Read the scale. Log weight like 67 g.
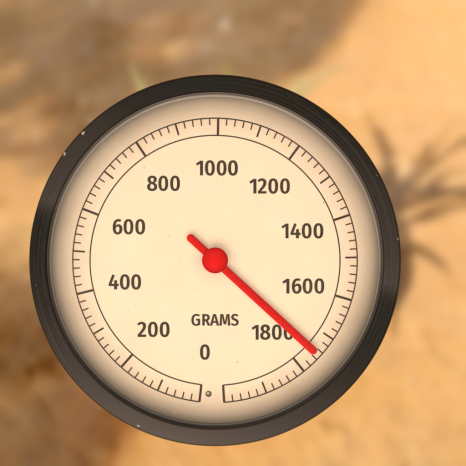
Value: 1750 g
